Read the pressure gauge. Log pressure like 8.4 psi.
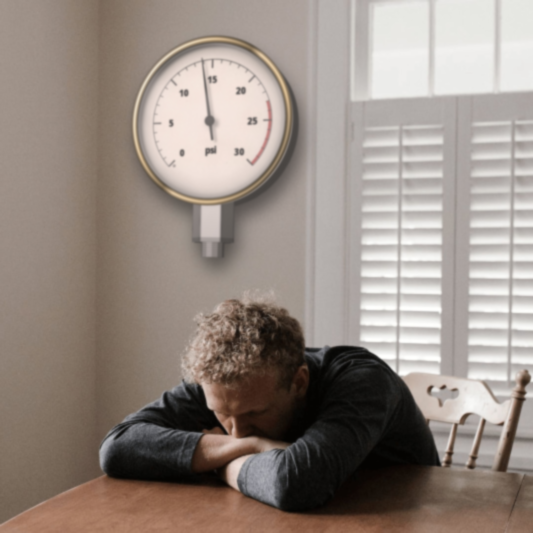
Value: 14 psi
